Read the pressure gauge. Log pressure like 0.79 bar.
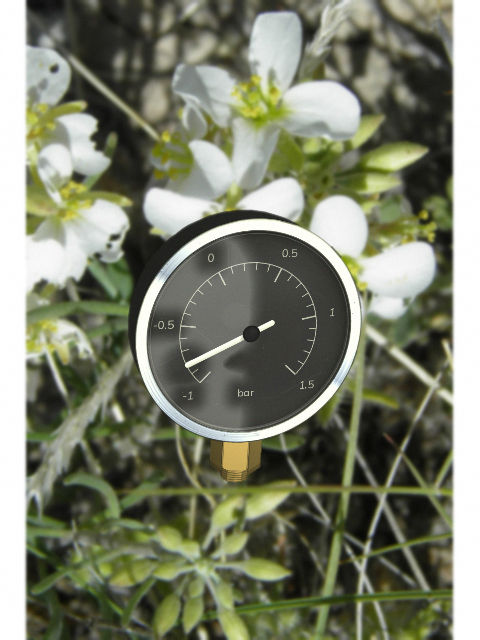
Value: -0.8 bar
